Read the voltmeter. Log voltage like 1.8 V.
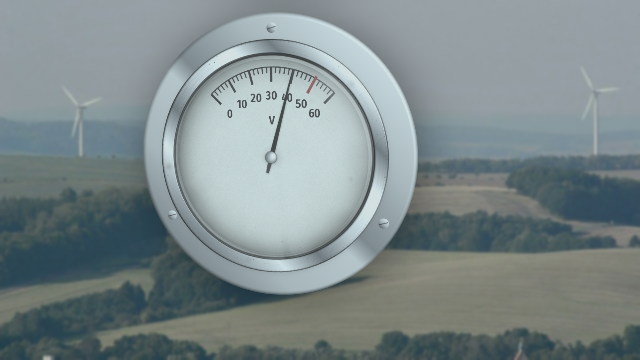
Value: 40 V
